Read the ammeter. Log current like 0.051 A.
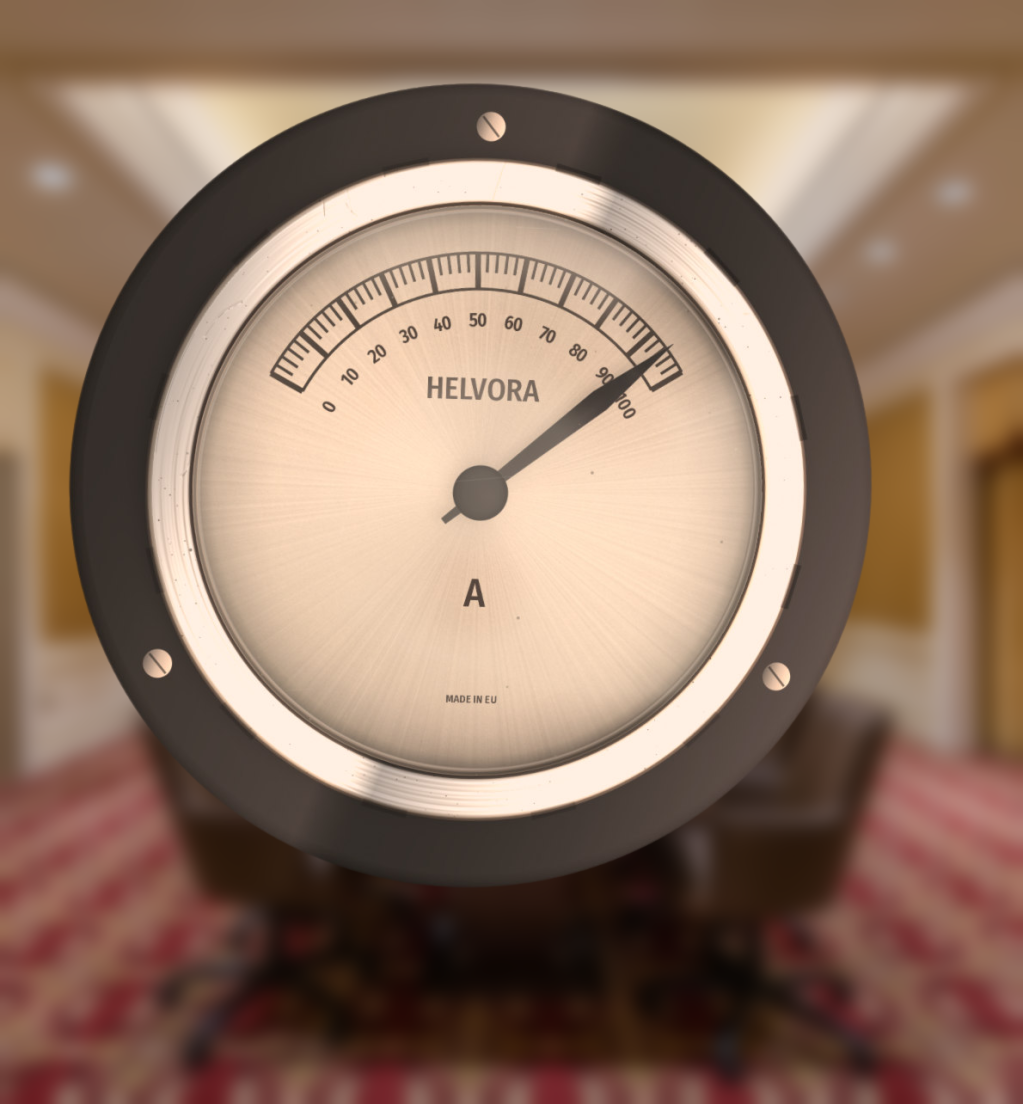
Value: 94 A
